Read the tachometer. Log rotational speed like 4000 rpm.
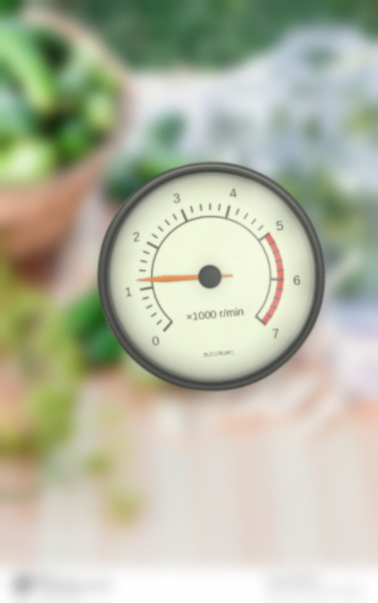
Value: 1200 rpm
